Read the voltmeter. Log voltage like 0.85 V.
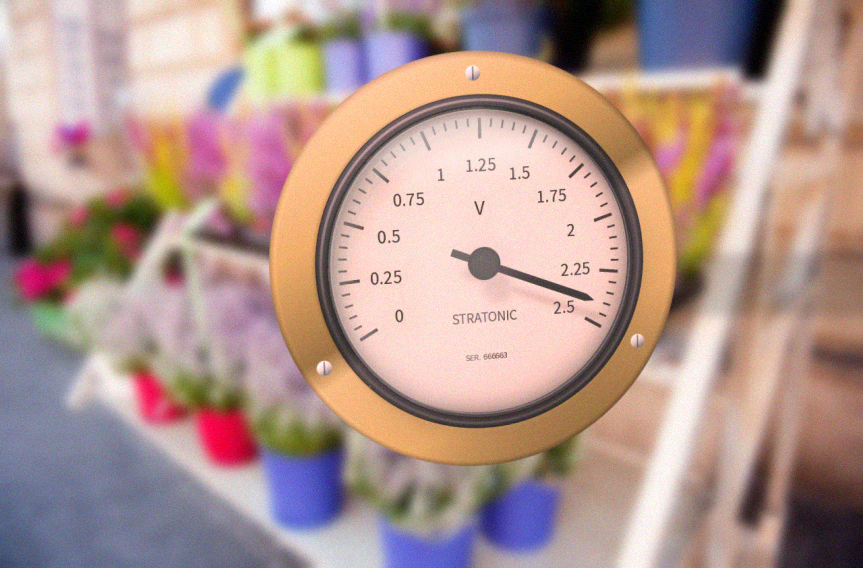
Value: 2.4 V
